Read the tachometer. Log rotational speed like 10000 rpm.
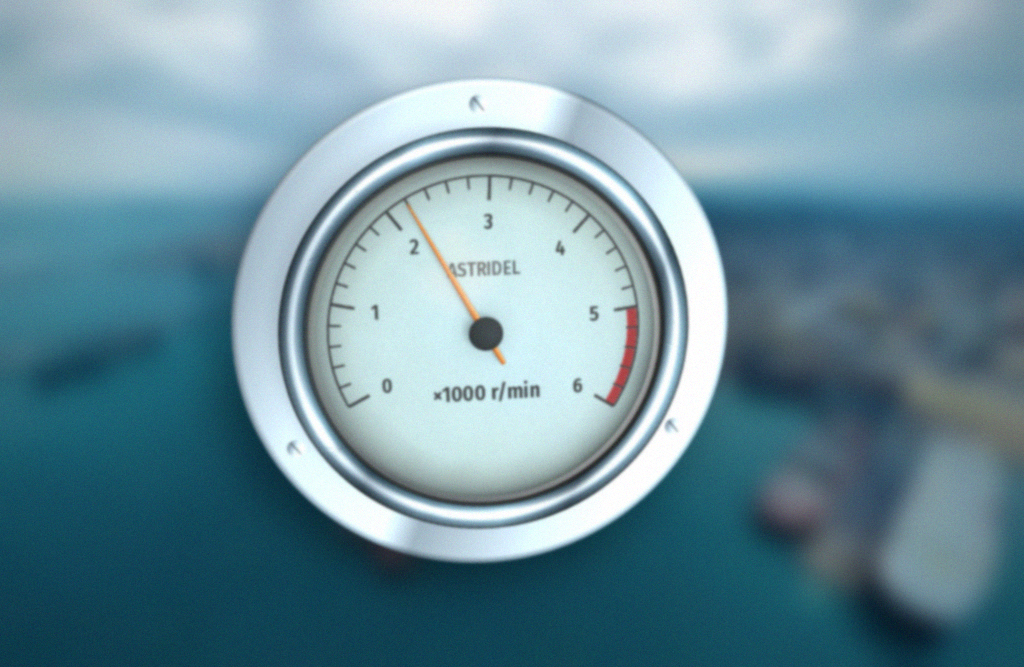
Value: 2200 rpm
